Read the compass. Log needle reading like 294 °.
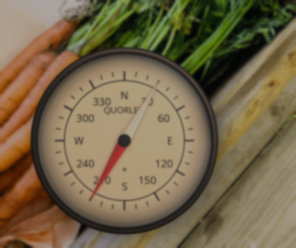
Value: 210 °
